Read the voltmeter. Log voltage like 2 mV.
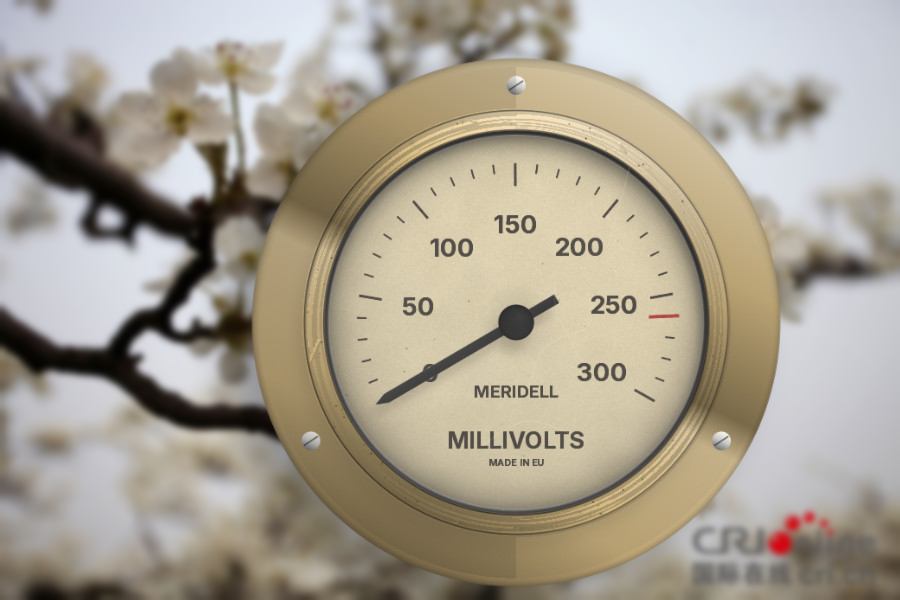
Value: 0 mV
